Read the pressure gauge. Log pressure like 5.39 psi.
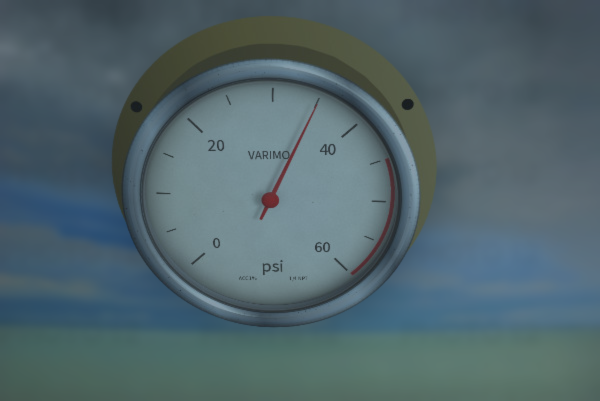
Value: 35 psi
